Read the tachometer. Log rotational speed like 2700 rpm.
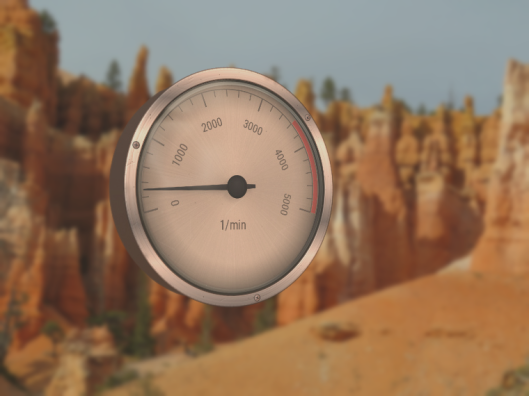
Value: 300 rpm
